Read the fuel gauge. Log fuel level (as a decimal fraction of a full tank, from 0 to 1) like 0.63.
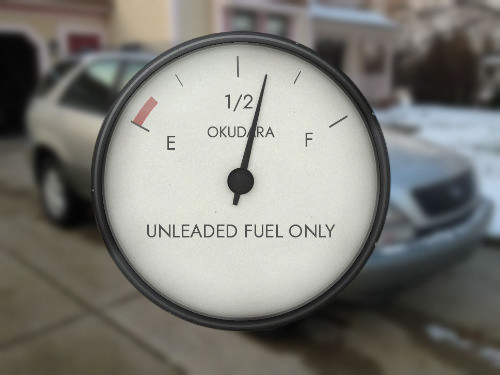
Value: 0.625
